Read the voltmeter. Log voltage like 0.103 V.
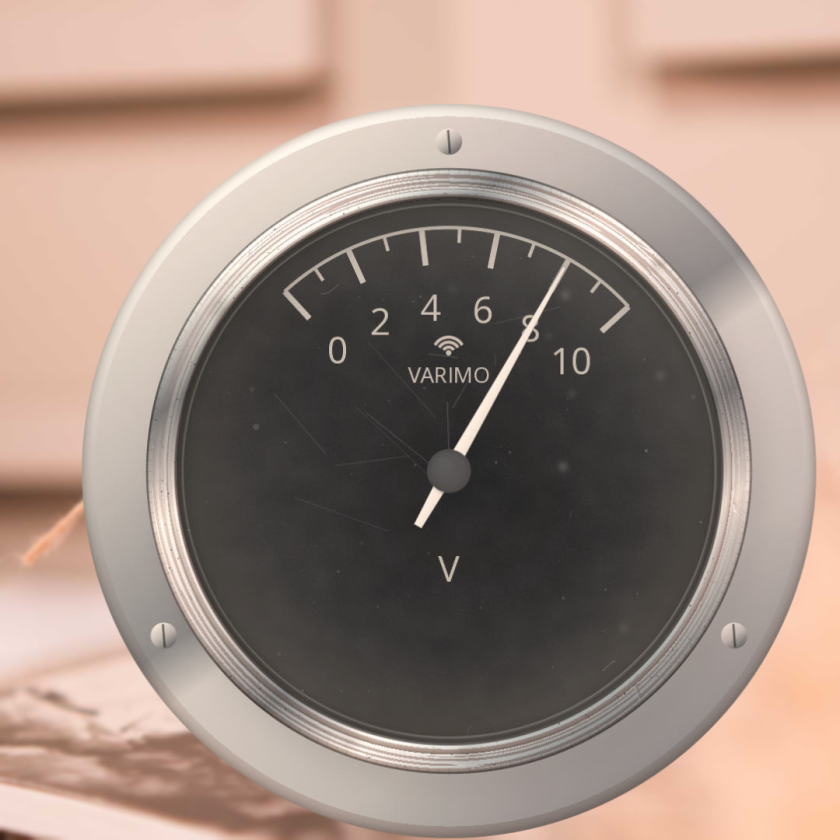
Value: 8 V
